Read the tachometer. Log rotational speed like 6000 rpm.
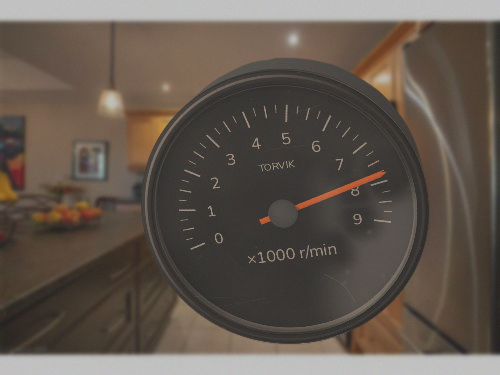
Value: 7750 rpm
